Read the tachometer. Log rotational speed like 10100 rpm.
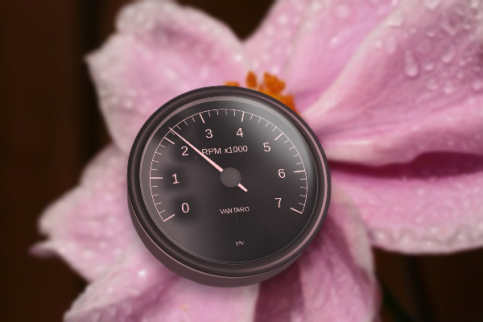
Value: 2200 rpm
